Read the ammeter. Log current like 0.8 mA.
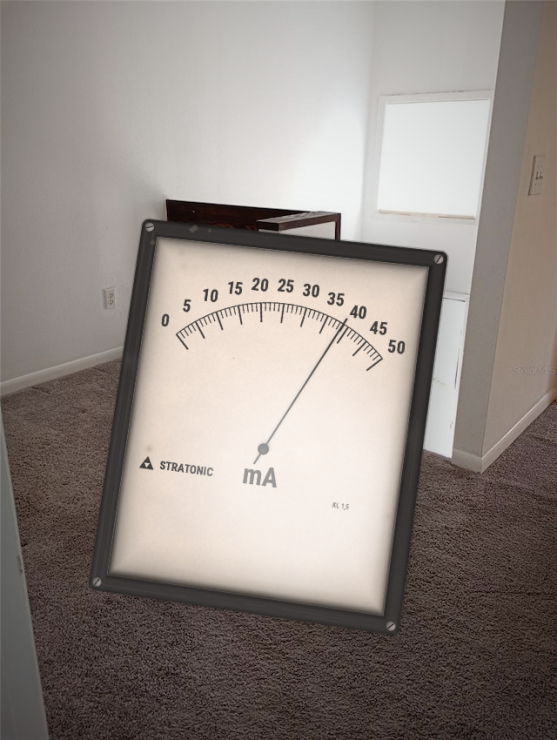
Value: 39 mA
